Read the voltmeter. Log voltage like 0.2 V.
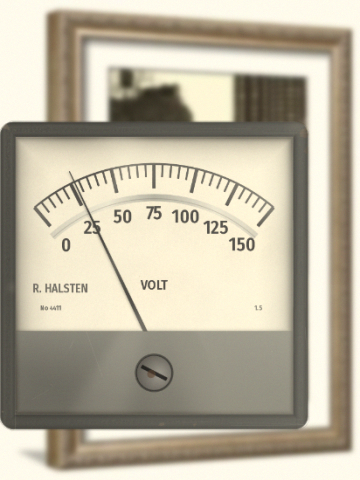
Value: 27.5 V
